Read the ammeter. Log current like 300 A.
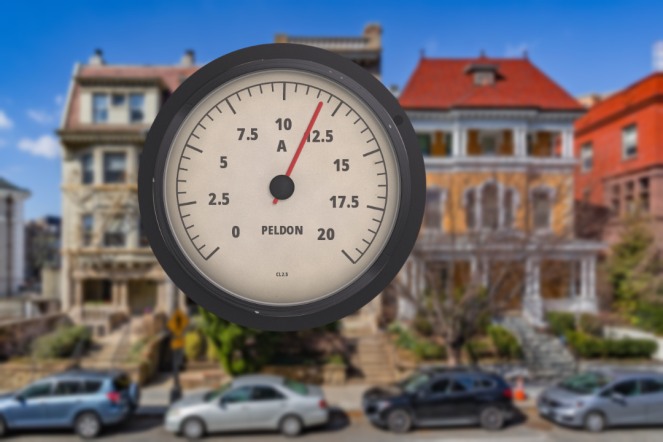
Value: 11.75 A
